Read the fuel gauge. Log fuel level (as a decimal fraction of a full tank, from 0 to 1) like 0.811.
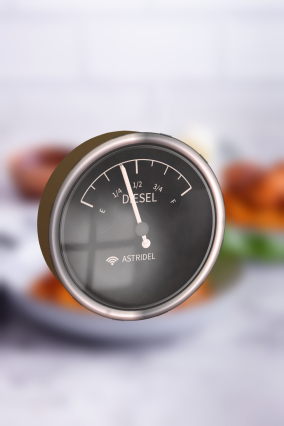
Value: 0.375
